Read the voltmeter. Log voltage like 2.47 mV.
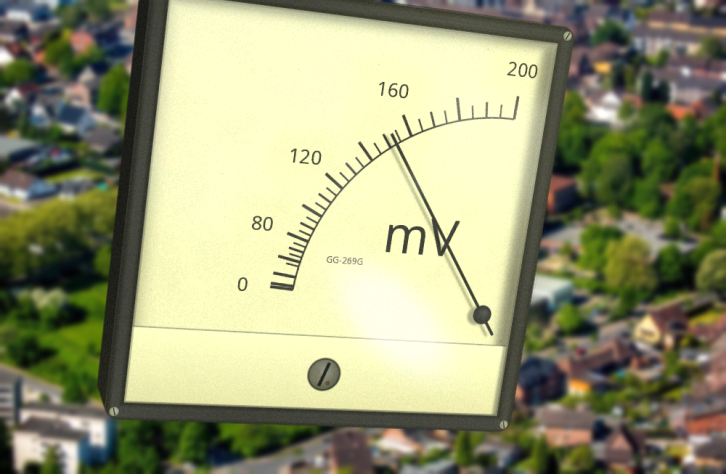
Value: 152.5 mV
